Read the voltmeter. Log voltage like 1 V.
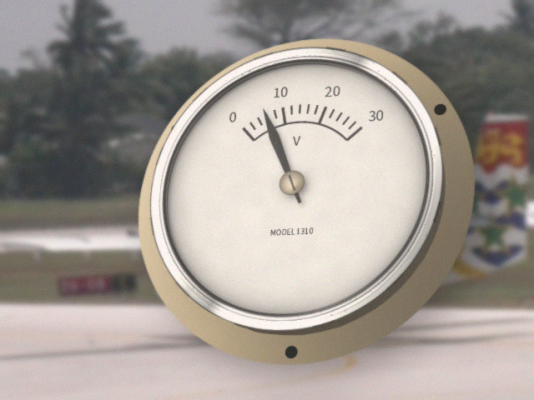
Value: 6 V
